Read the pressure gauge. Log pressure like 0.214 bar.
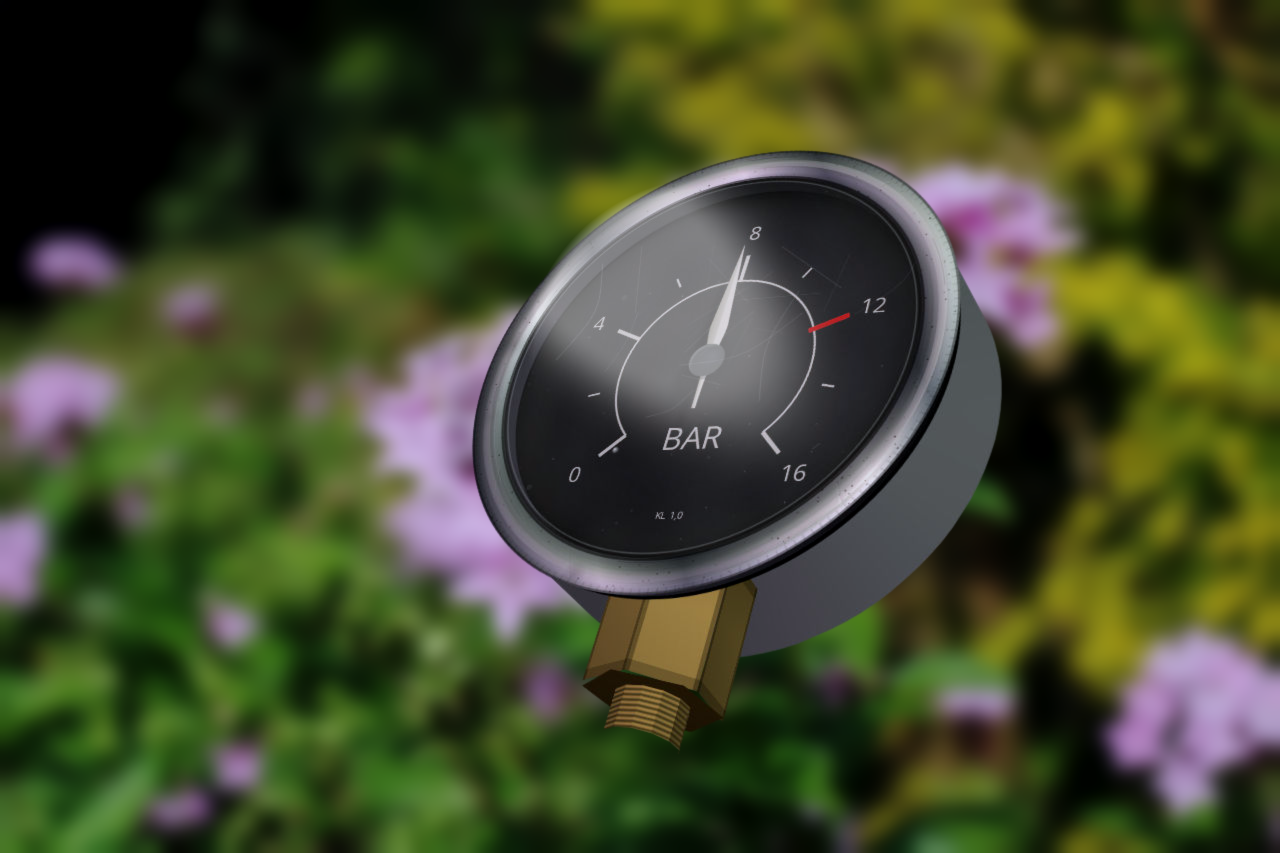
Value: 8 bar
